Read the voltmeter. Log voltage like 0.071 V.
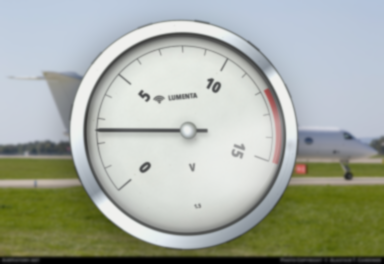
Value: 2.5 V
